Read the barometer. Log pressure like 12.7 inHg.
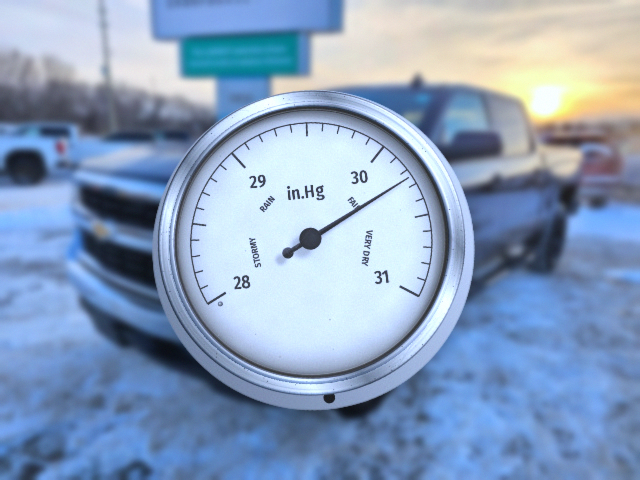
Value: 30.25 inHg
